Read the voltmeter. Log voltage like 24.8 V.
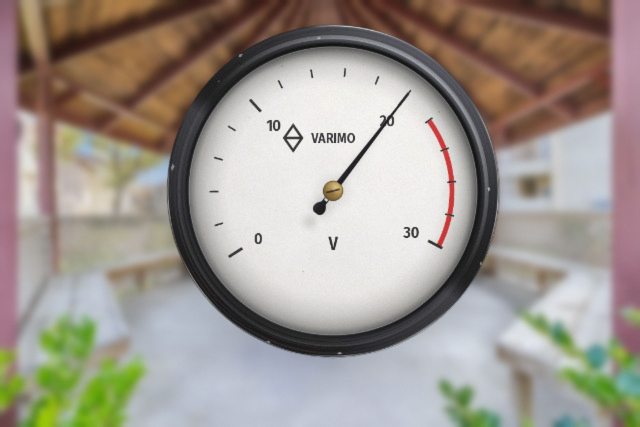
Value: 20 V
